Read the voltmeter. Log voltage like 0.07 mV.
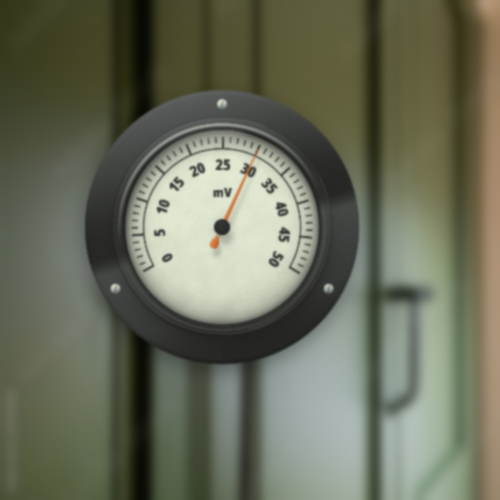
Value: 30 mV
